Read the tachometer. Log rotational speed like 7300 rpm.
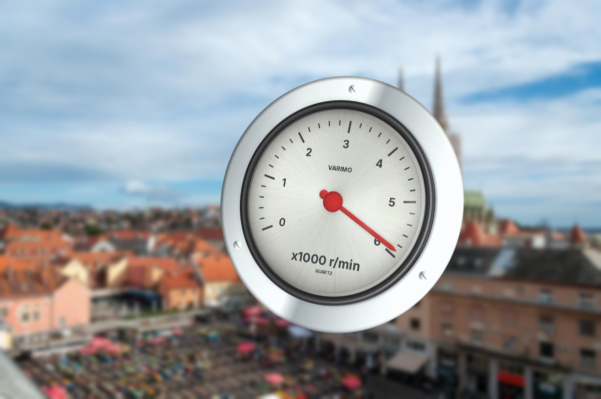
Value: 5900 rpm
